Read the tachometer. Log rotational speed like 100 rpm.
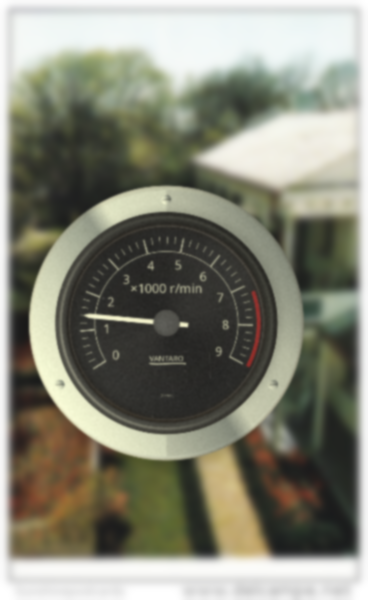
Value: 1400 rpm
